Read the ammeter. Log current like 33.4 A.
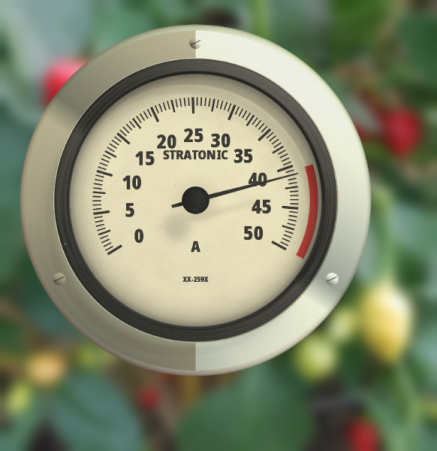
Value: 41 A
